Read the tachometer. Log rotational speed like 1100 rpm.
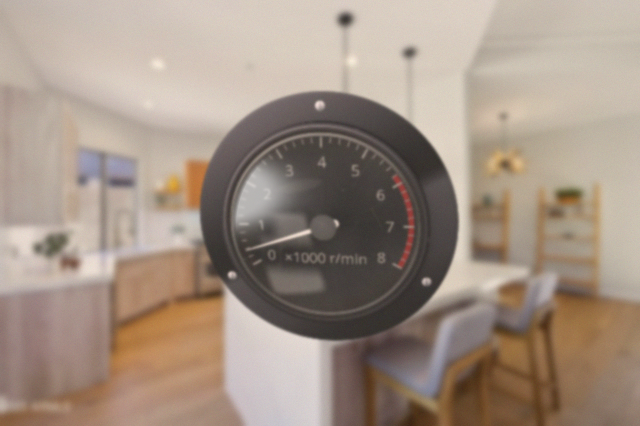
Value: 400 rpm
